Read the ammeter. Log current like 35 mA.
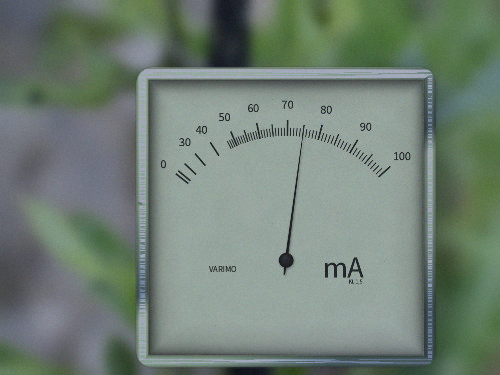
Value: 75 mA
